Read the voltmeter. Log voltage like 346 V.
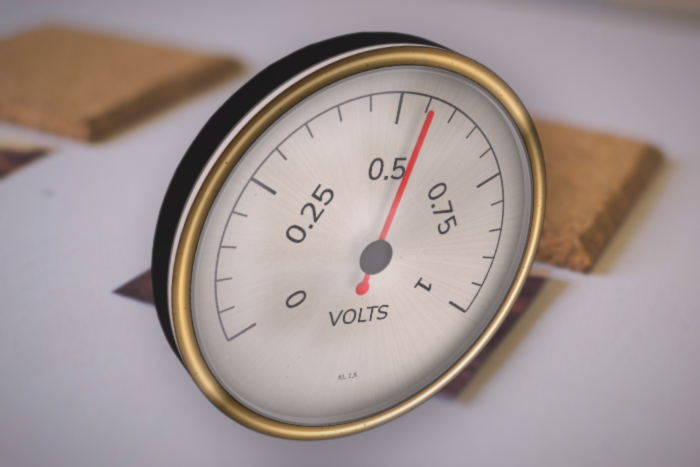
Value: 0.55 V
